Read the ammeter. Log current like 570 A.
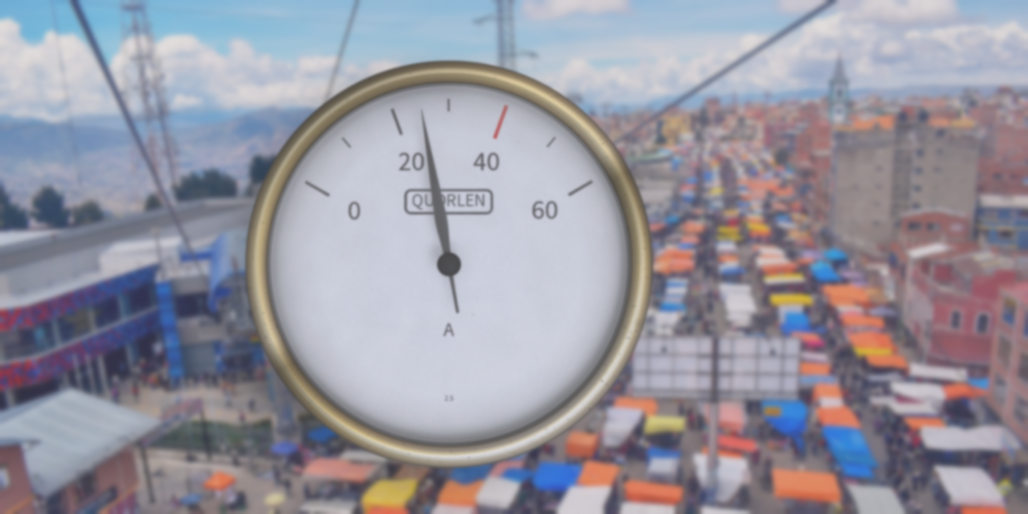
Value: 25 A
